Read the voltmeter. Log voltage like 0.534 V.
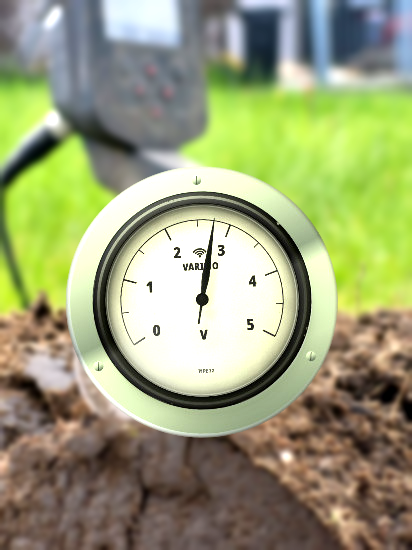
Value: 2.75 V
